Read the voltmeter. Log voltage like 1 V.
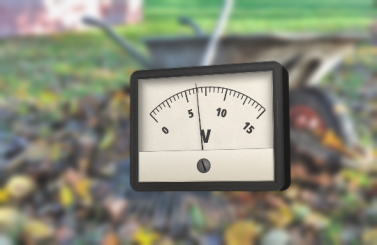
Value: 6.5 V
